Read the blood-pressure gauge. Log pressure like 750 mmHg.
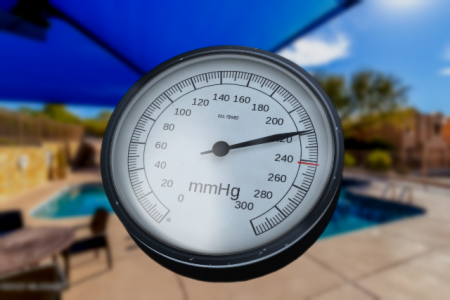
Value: 220 mmHg
